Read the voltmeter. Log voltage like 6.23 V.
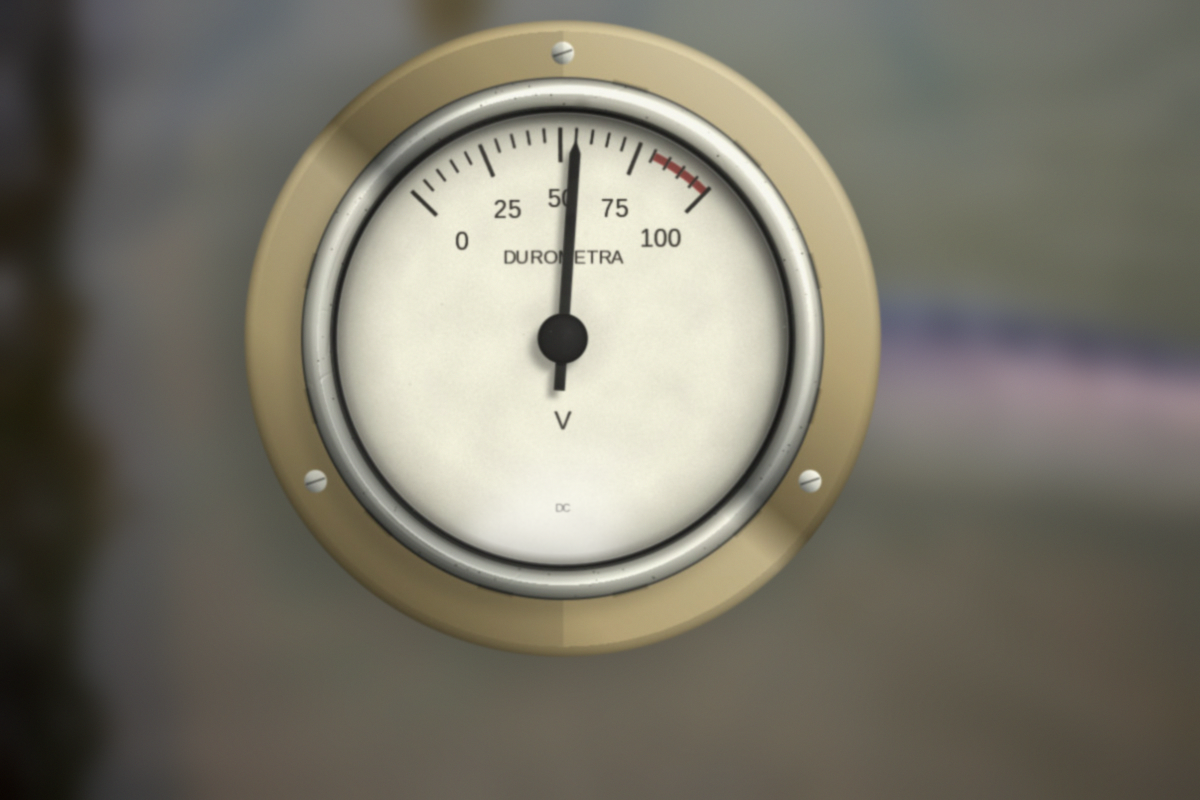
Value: 55 V
